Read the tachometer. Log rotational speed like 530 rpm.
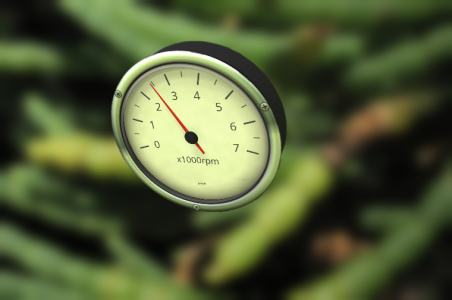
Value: 2500 rpm
